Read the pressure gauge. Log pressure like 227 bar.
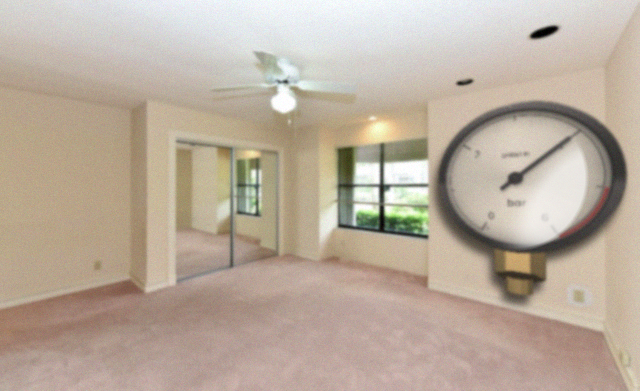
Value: 4 bar
